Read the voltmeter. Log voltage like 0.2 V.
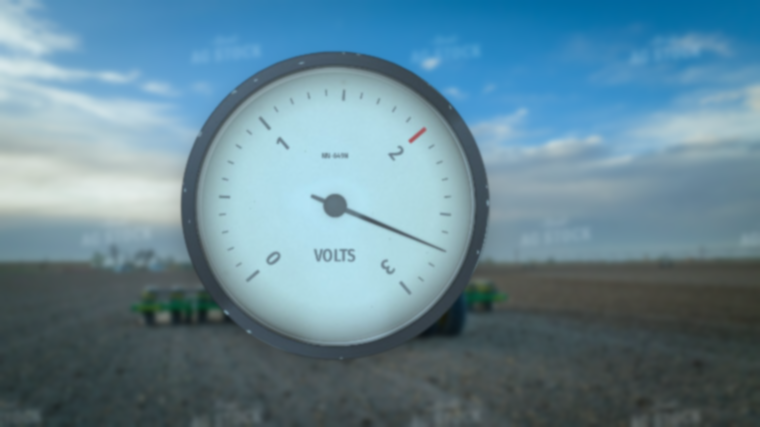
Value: 2.7 V
